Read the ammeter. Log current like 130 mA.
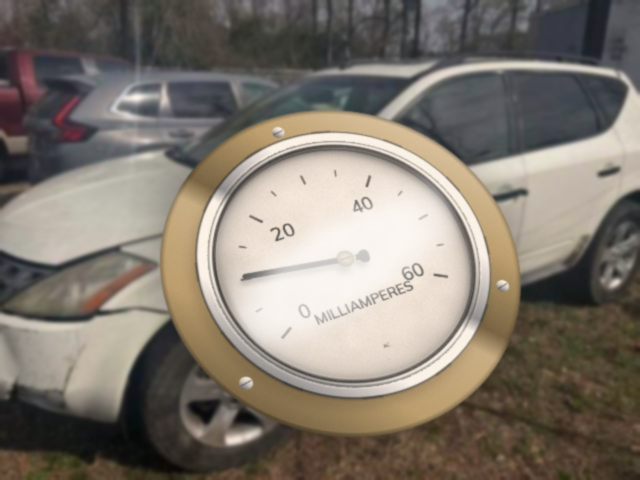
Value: 10 mA
